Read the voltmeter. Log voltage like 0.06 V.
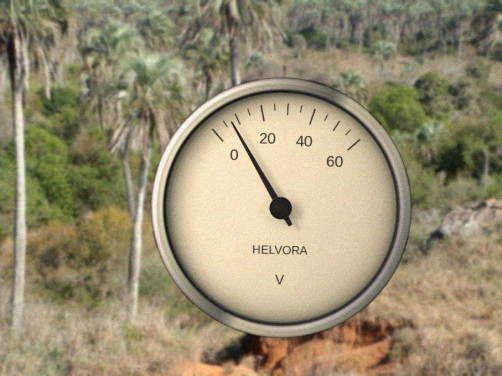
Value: 7.5 V
